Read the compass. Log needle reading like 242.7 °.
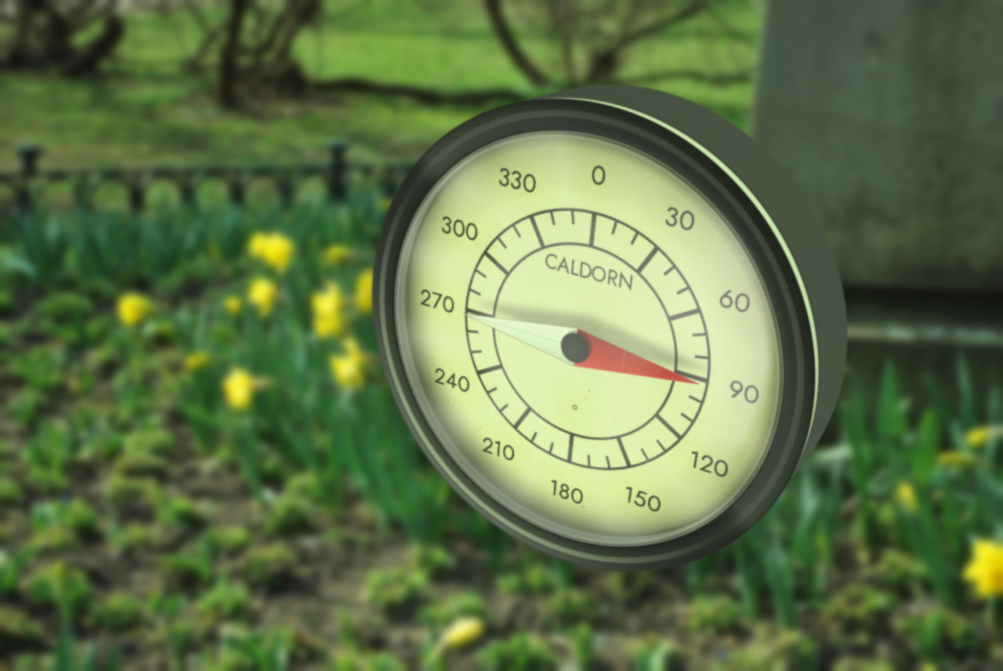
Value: 90 °
